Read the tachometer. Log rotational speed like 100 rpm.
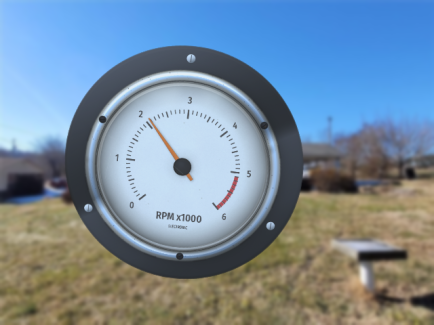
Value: 2100 rpm
